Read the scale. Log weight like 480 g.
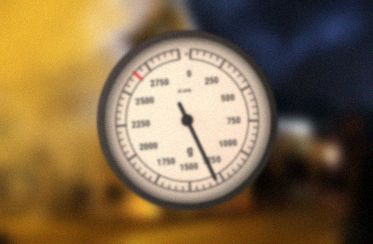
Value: 1300 g
